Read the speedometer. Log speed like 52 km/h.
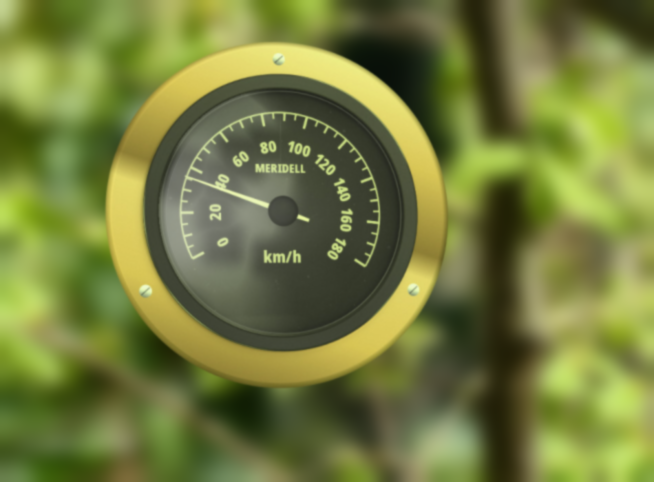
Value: 35 km/h
